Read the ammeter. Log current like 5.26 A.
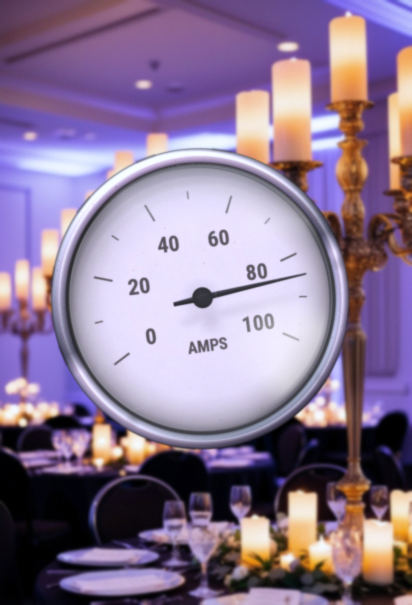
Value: 85 A
